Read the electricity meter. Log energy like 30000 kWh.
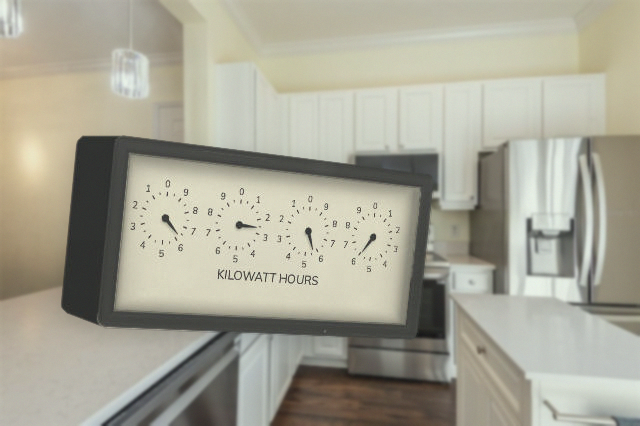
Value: 6256 kWh
